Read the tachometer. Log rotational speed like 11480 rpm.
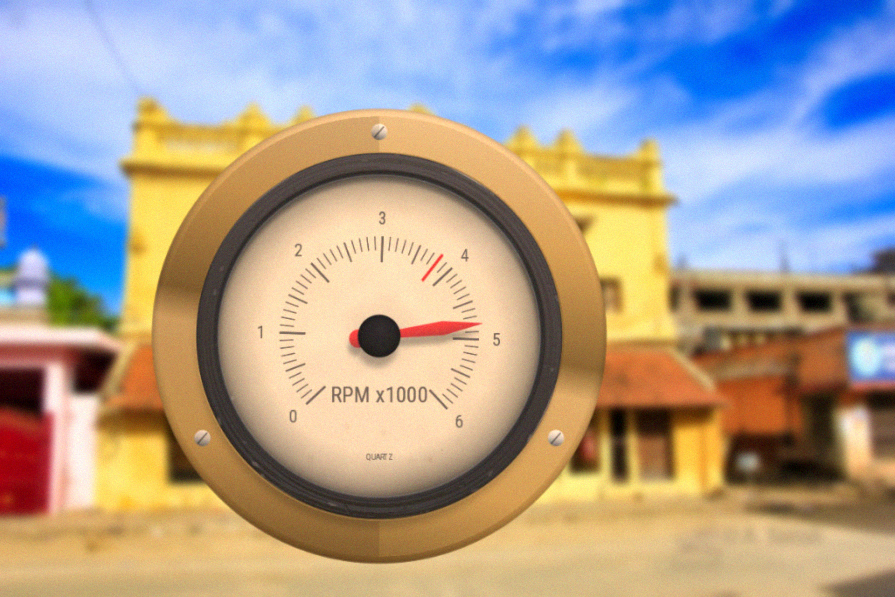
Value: 4800 rpm
